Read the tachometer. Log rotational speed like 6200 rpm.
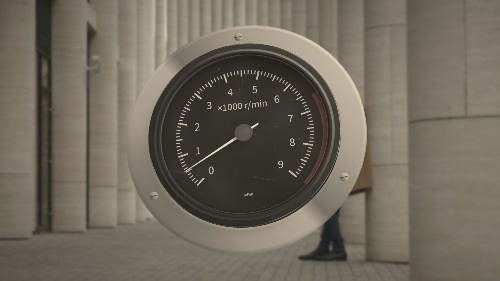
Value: 500 rpm
